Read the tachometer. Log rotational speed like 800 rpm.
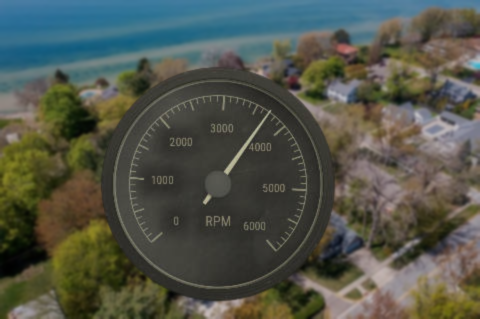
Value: 3700 rpm
